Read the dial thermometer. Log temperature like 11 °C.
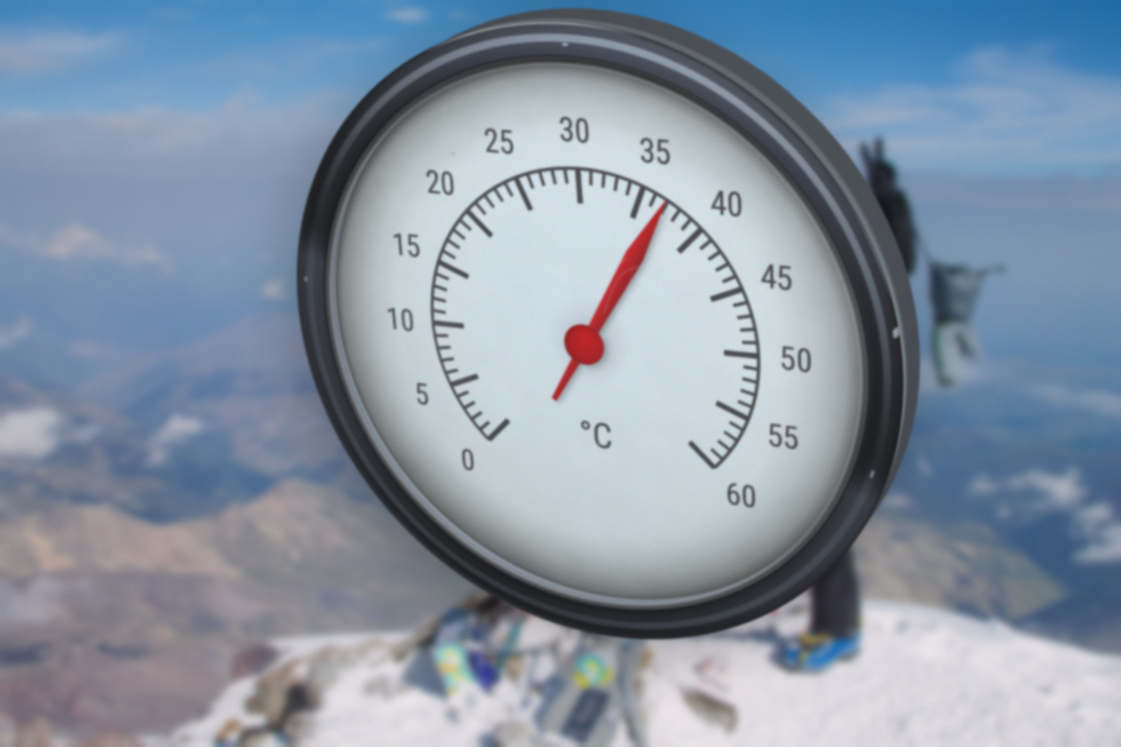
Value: 37 °C
